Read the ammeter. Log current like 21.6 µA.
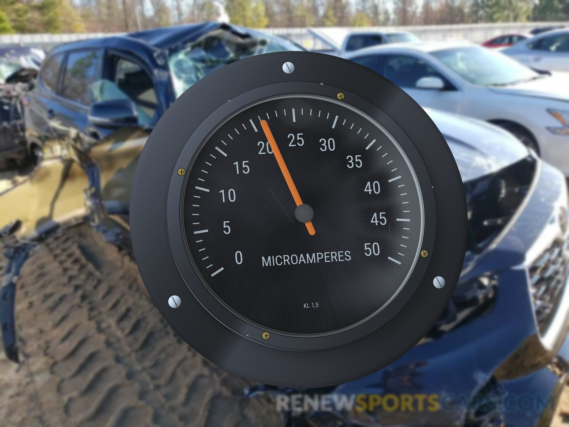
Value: 21 µA
